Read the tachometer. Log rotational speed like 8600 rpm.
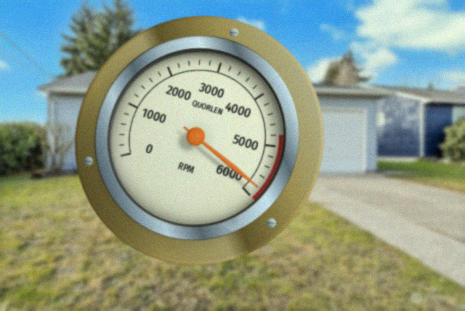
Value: 5800 rpm
